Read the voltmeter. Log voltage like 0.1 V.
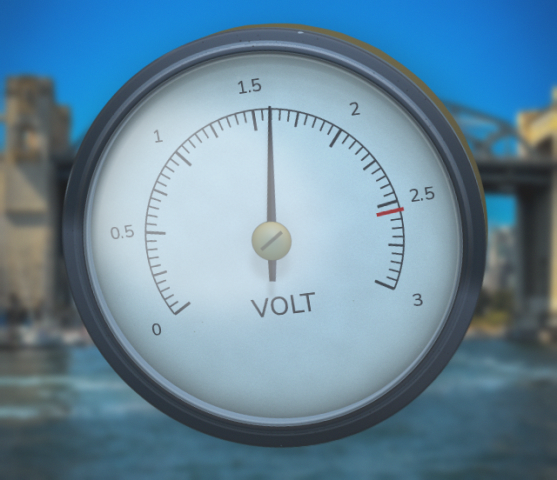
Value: 1.6 V
